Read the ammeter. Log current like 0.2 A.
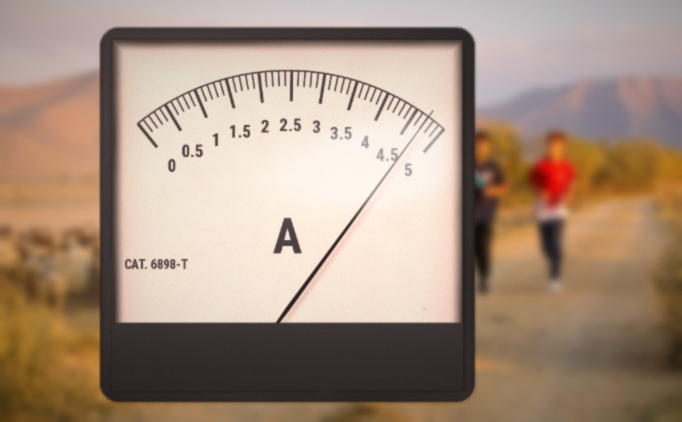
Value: 4.7 A
